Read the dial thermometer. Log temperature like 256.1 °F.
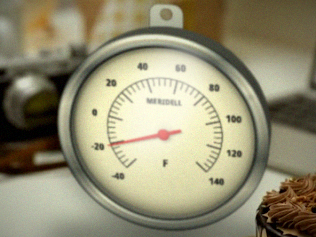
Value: -20 °F
